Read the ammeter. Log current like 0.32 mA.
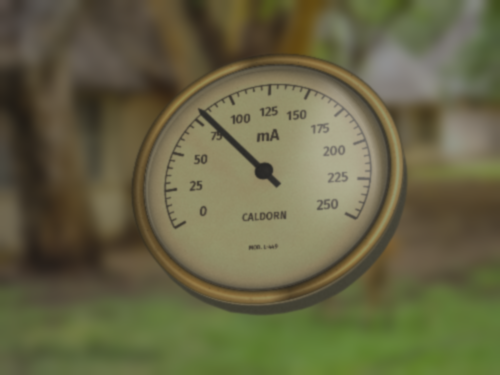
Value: 80 mA
